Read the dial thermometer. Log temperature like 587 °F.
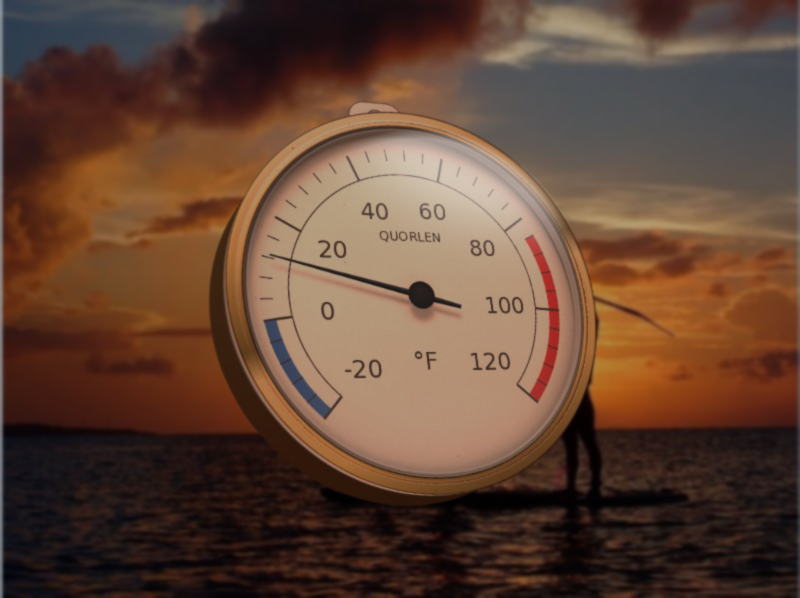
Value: 12 °F
